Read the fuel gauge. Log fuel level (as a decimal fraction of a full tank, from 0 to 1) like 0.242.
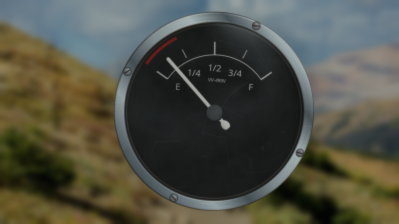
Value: 0.125
